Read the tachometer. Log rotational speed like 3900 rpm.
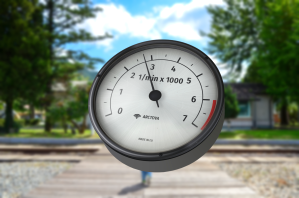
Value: 2750 rpm
